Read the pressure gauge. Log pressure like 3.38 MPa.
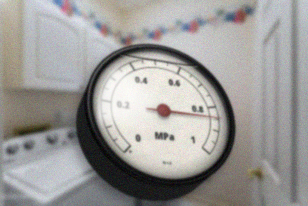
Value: 0.85 MPa
